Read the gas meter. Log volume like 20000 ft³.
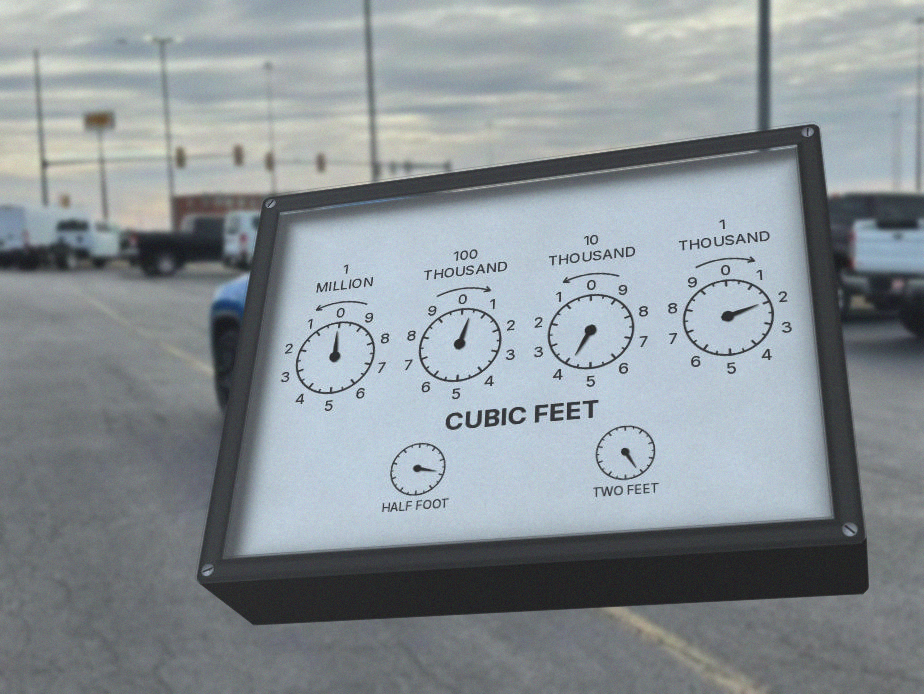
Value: 4200 ft³
